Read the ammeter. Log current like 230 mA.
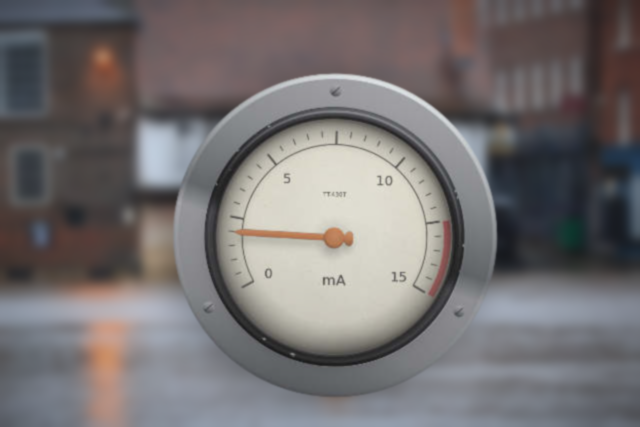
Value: 2 mA
